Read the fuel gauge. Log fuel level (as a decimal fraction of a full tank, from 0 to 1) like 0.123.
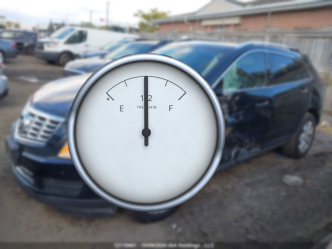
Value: 0.5
